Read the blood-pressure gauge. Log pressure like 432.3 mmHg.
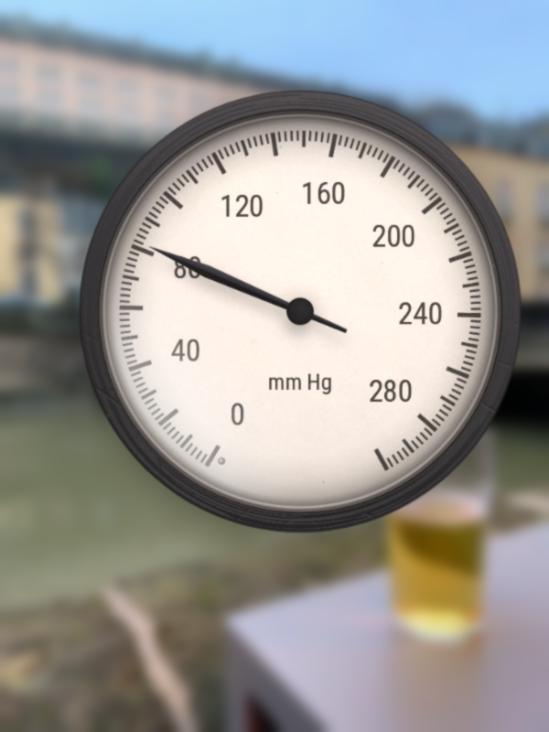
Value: 82 mmHg
